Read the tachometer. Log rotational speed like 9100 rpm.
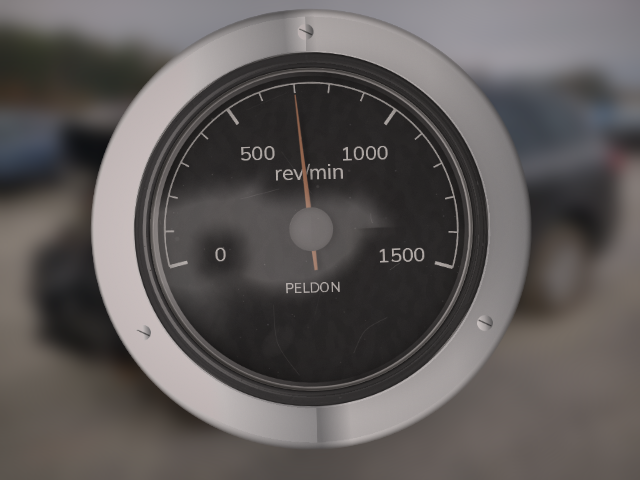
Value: 700 rpm
